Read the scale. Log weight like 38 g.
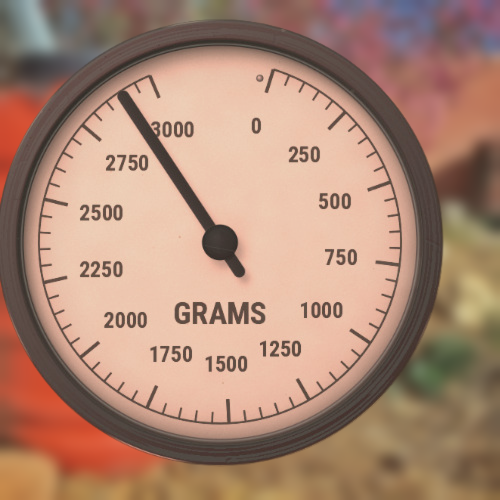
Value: 2900 g
